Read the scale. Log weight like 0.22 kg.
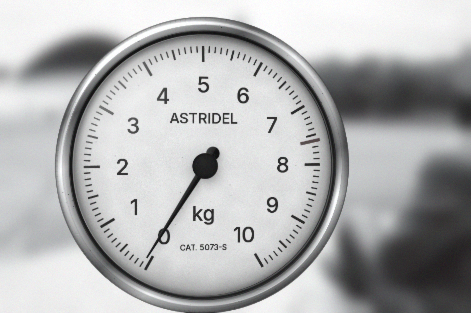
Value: 0.1 kg
